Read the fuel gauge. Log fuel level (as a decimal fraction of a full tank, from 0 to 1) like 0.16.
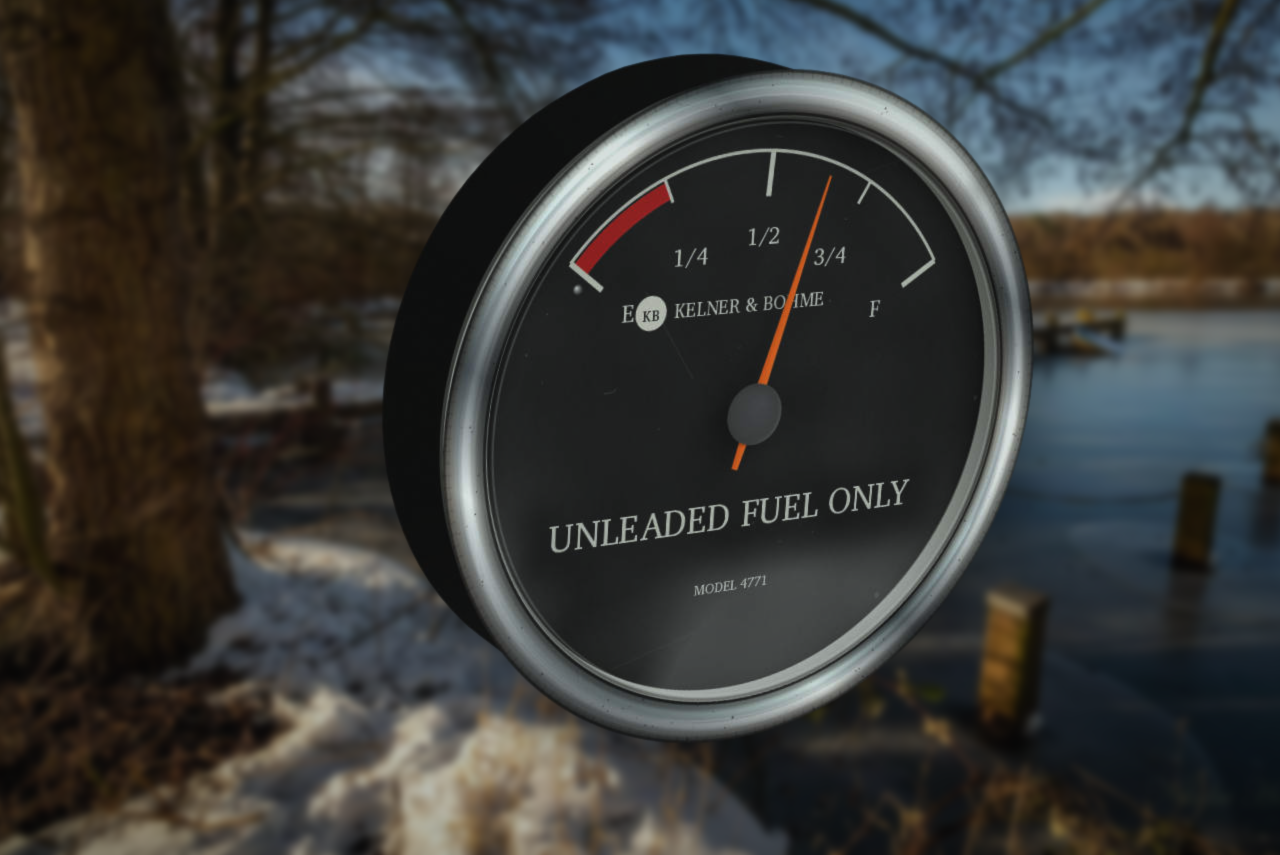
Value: 0.625
